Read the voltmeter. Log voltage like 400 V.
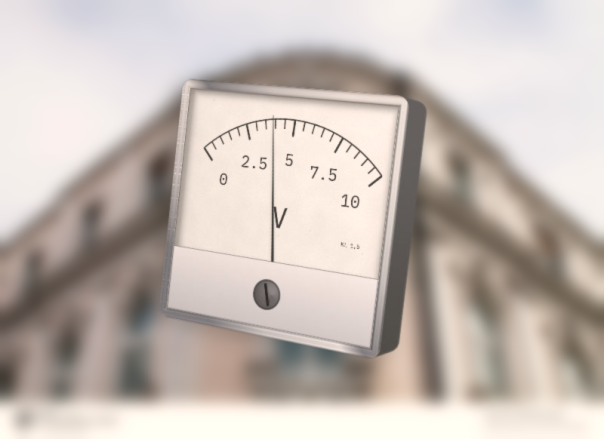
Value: 4 V
